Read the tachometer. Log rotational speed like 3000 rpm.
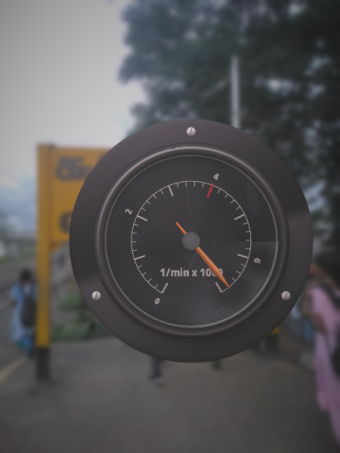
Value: 6800 rpm
